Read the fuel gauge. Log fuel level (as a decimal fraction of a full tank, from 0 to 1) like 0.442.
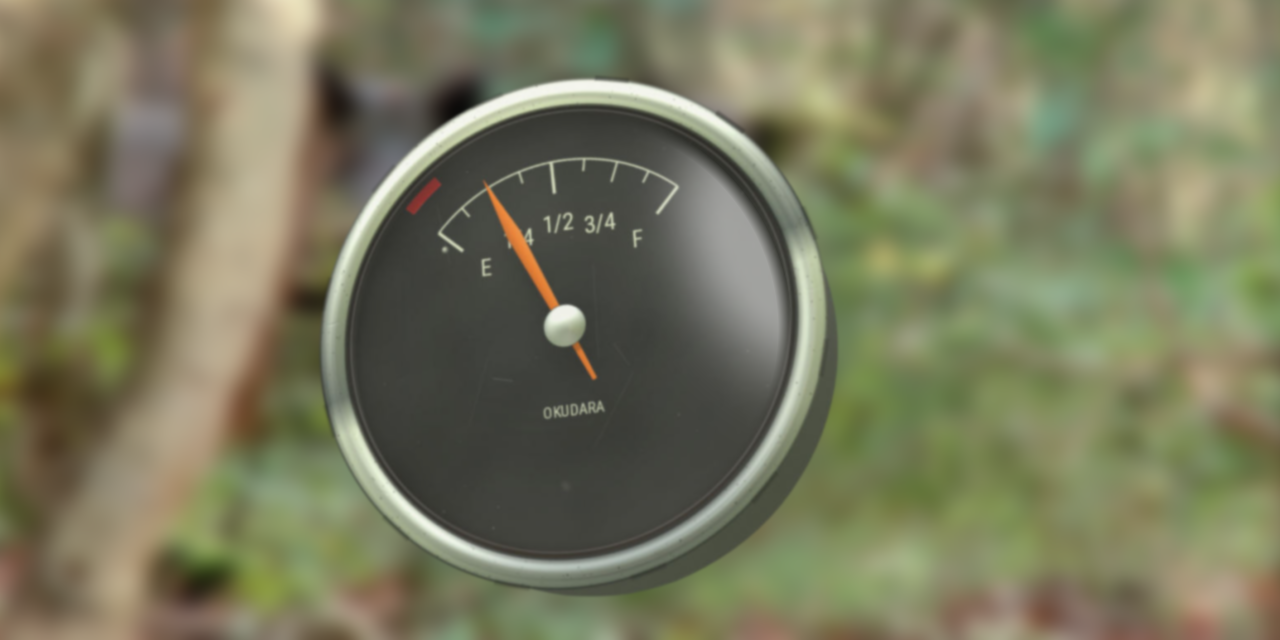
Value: 0.25
